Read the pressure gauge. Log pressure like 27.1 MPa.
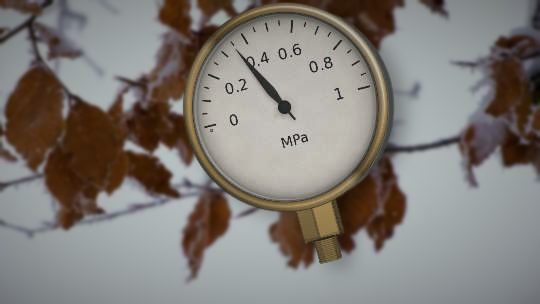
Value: 0.35 MPa
